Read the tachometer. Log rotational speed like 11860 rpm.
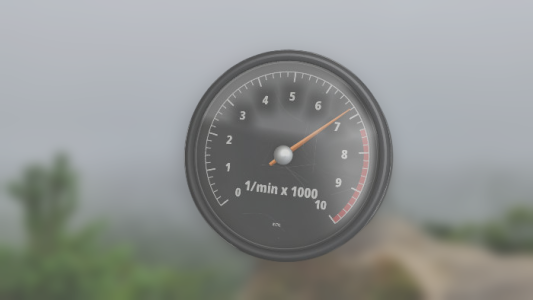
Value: 6800 rpm
